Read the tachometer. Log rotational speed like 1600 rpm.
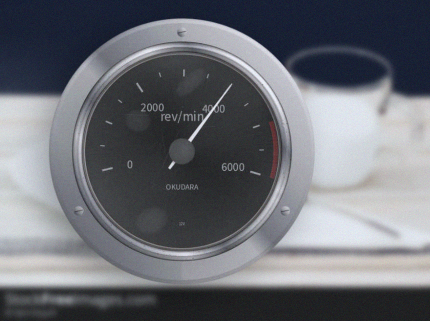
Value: 4000 rpm
